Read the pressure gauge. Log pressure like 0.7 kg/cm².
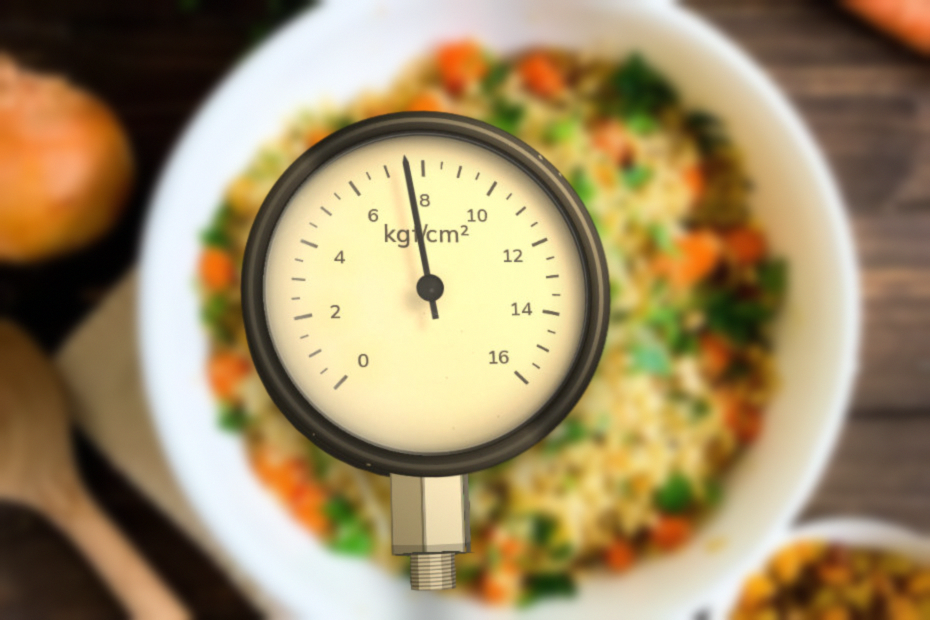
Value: 7.5 kg/cm²
